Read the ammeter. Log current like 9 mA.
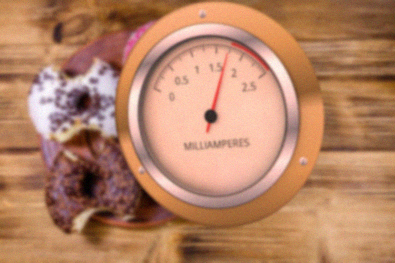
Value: 1.75 mA
